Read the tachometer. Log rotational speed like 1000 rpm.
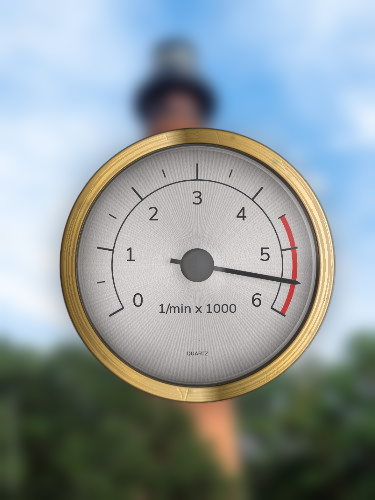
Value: 5500 rpm
